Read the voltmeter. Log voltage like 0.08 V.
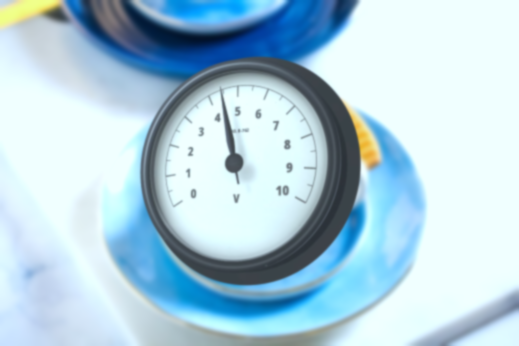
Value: 4.5 V
